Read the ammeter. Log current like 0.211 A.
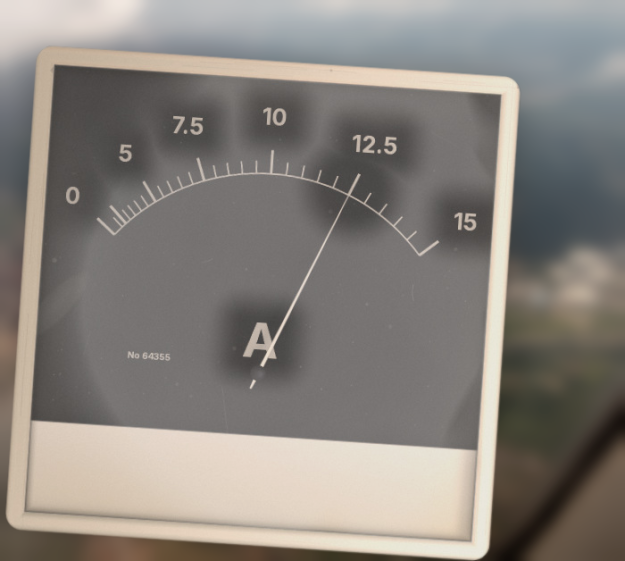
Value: 12.5 A
